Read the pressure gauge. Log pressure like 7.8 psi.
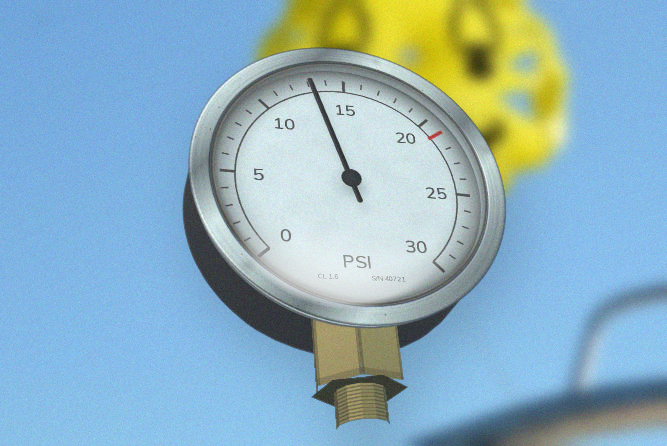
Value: 13 psi
